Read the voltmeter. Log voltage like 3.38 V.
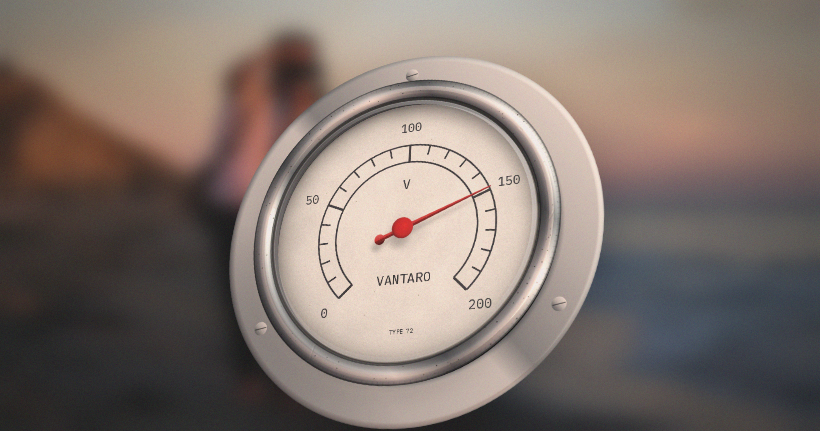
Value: 150 V
